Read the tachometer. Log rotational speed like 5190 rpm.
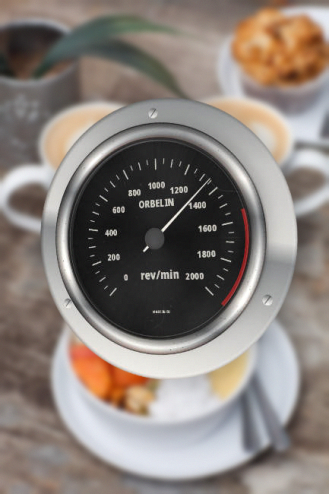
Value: 1350 rpm
